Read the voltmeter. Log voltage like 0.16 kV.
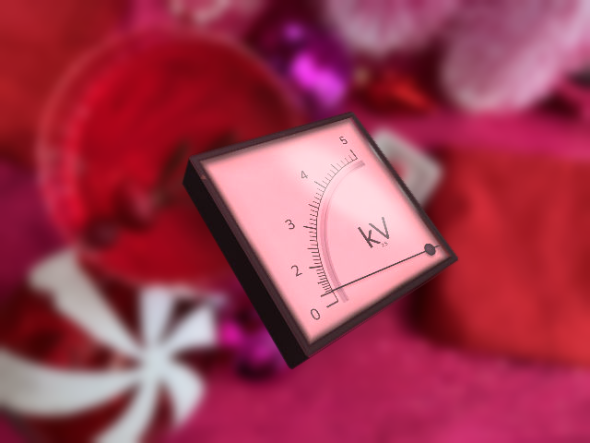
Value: 1 kV
